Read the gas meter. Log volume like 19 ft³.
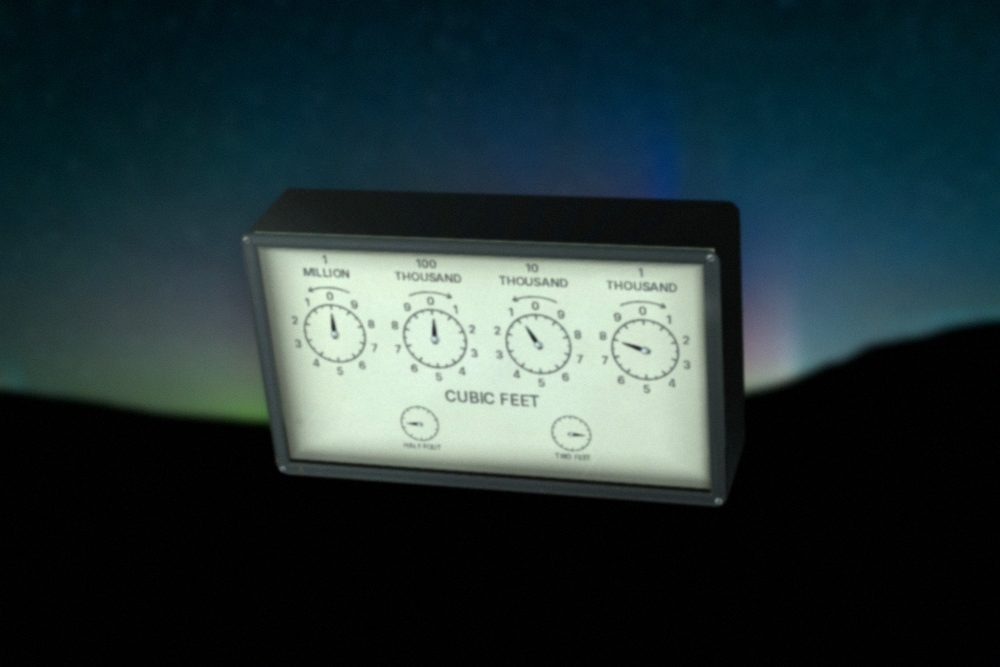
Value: 800 ft³
